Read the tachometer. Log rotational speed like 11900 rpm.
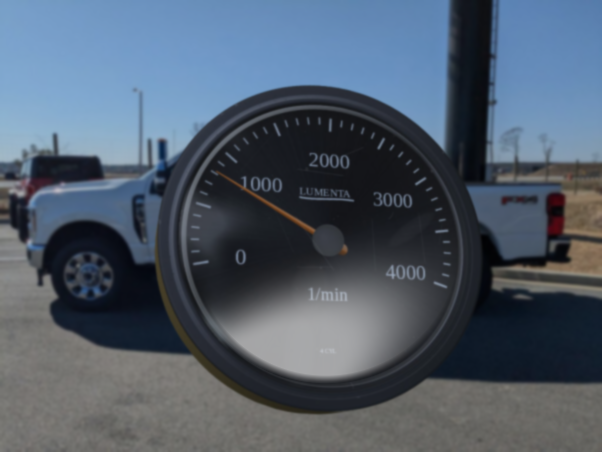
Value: 800 rpm
